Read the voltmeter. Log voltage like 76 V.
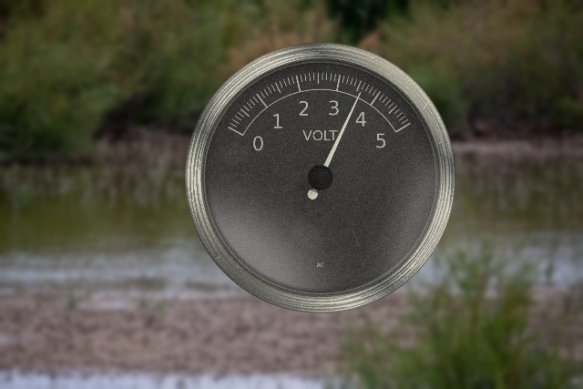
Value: 3.6 V
